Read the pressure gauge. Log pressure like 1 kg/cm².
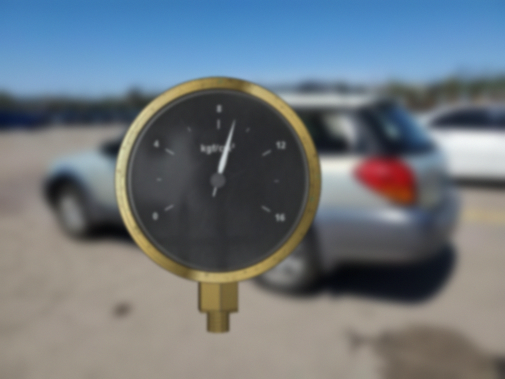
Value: 9 kg/cm²
